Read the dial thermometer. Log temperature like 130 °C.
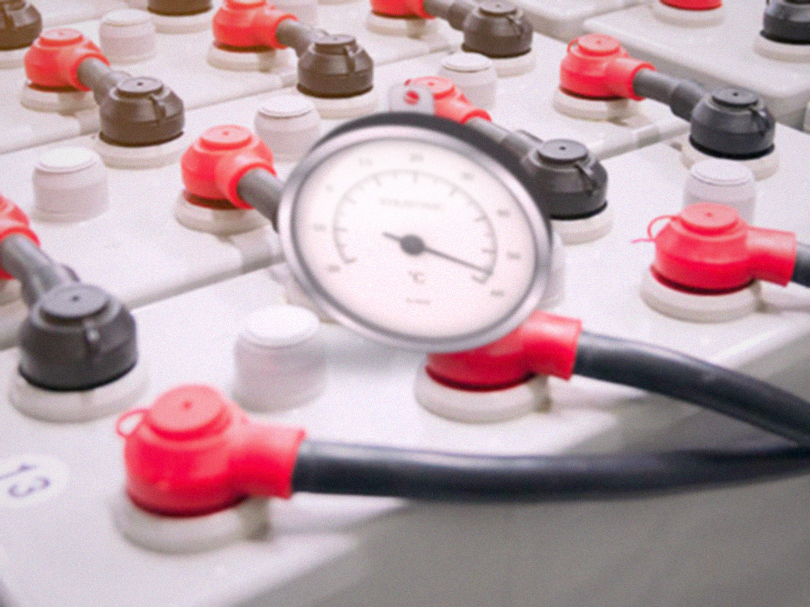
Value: 55 °C
